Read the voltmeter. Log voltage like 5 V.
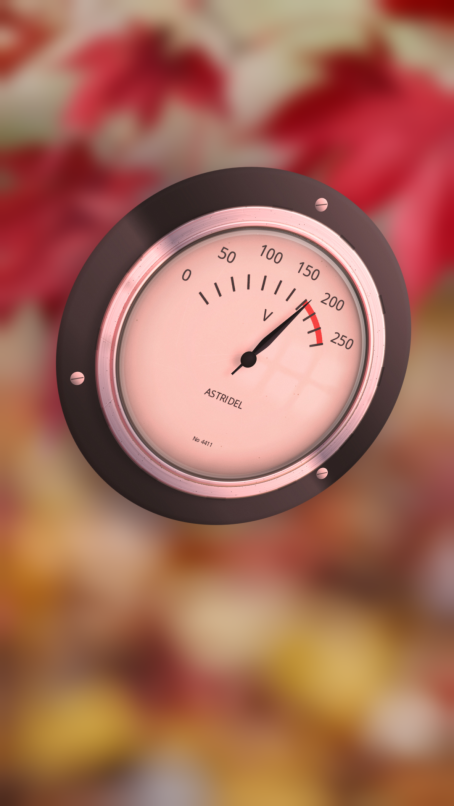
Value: 175 V
